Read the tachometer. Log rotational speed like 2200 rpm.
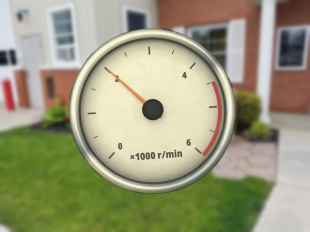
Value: 2000 rpm
